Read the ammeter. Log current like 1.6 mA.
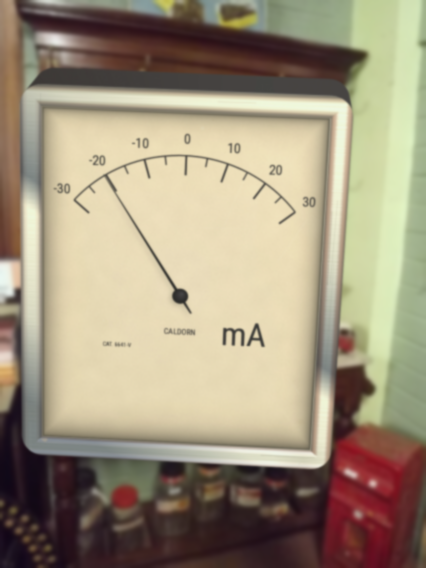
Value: -20 mA
